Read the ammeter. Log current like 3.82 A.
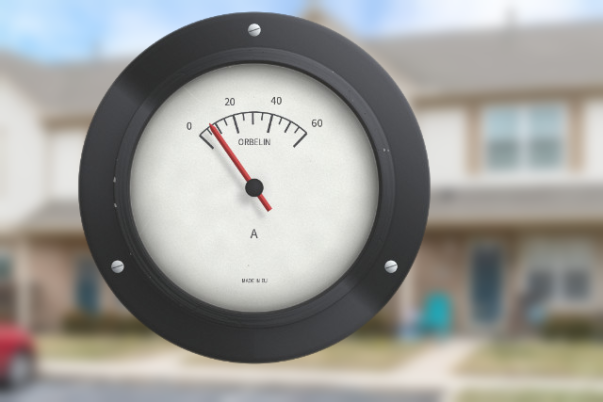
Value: 7.5 A
